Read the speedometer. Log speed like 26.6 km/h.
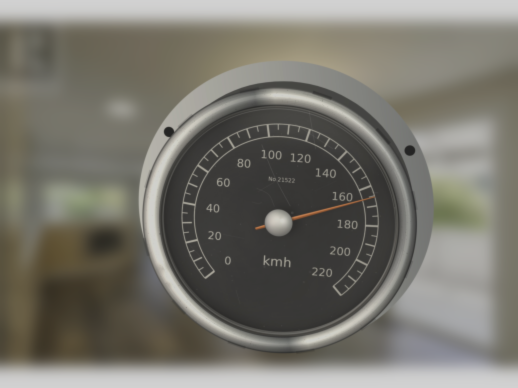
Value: 165 km/h
